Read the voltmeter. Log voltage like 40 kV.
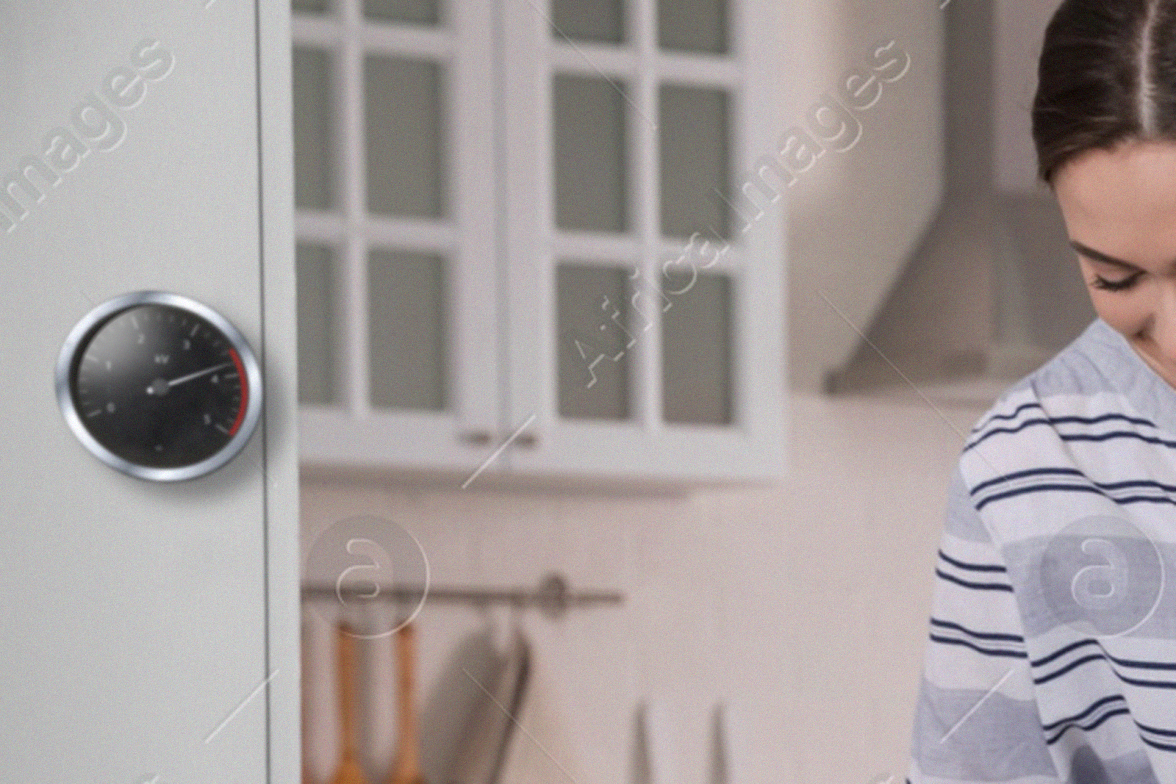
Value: 3.8 kV
